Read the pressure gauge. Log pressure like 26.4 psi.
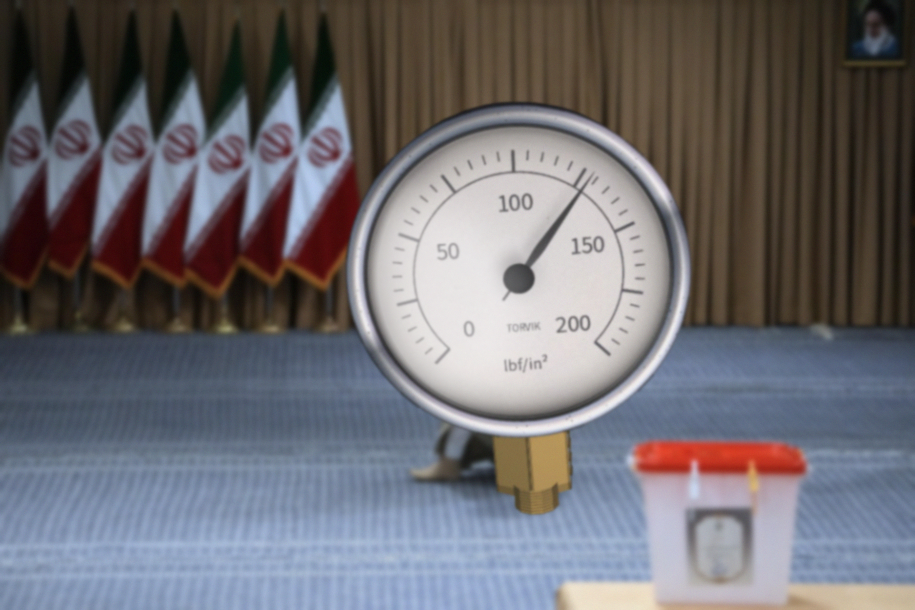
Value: 127.5 psi
